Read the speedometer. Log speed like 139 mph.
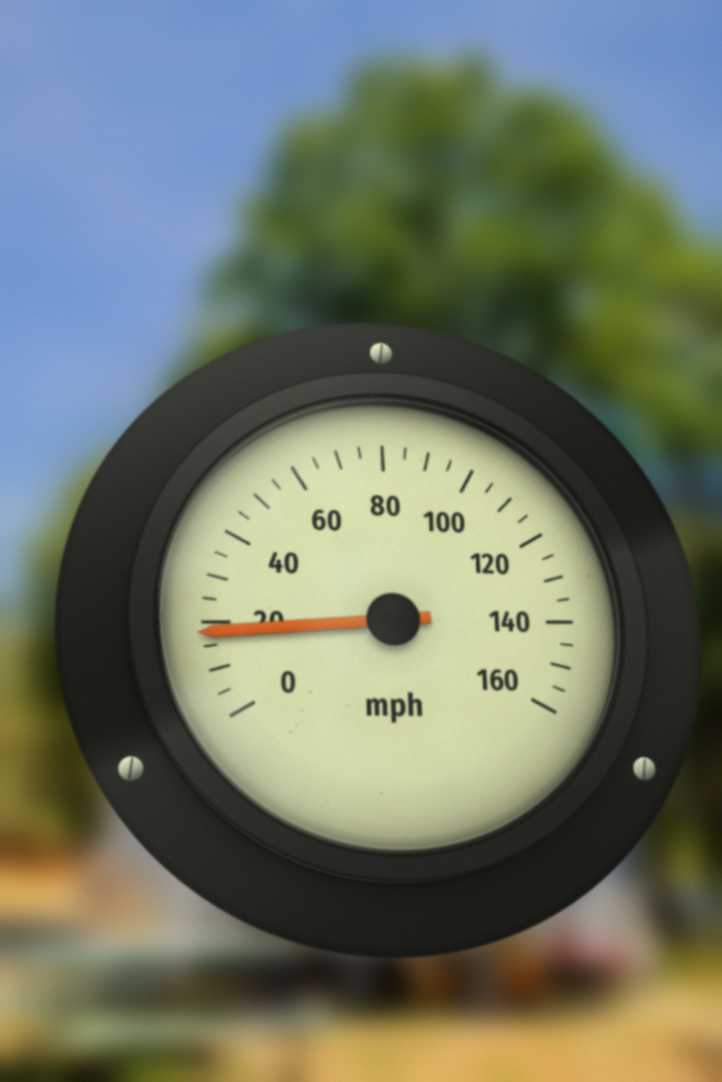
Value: 17.5 mph
